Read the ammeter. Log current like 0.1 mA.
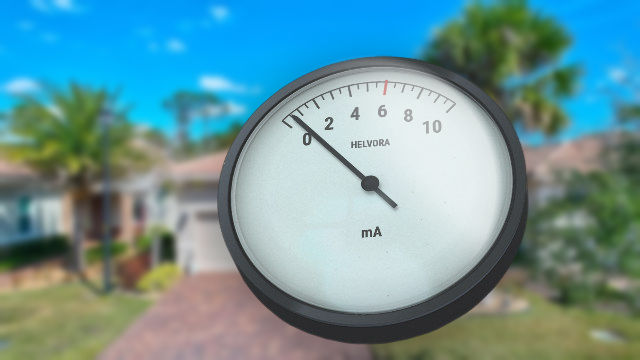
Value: 0.5 mA
